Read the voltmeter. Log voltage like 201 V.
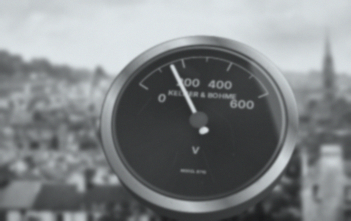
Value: 150 V
